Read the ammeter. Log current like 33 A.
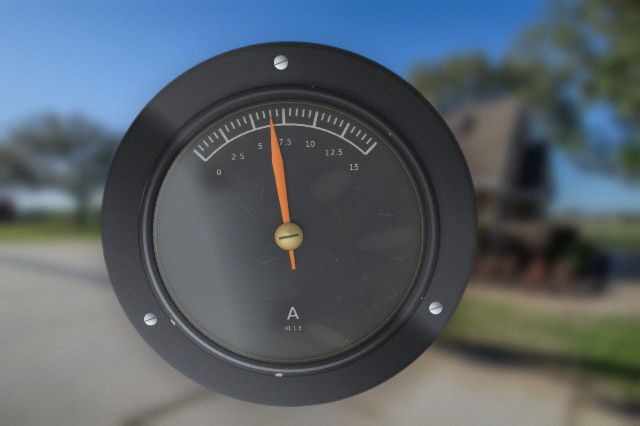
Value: 6.5 A
